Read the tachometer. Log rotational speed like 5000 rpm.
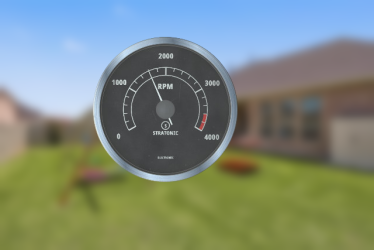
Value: 1600 rpm
